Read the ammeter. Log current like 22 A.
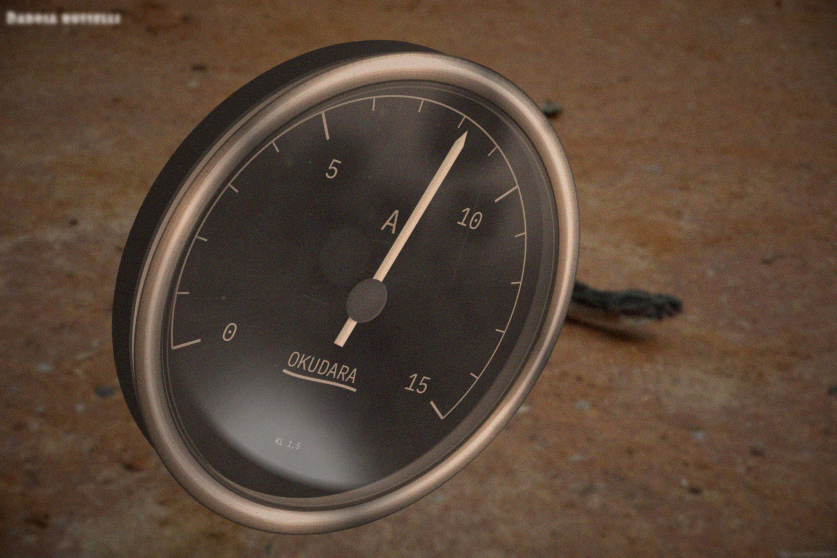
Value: 8 A
